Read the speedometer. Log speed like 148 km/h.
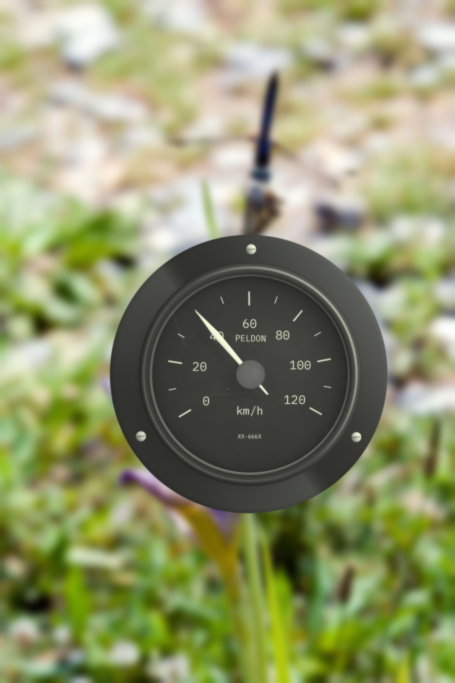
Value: 40 km/h
